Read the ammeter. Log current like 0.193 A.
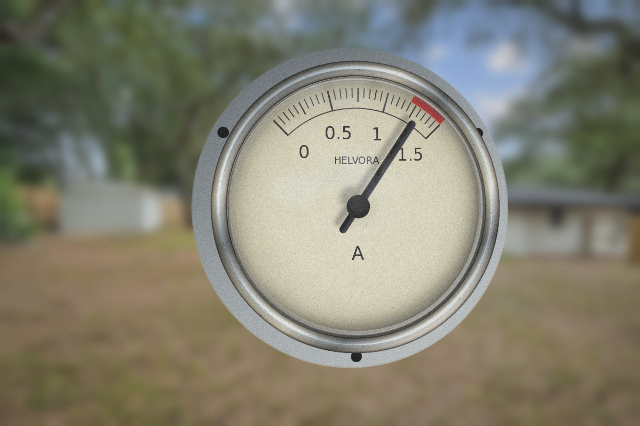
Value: 1.3 A
